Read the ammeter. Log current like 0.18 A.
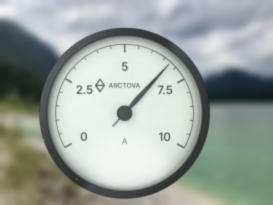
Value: 6.75 A
